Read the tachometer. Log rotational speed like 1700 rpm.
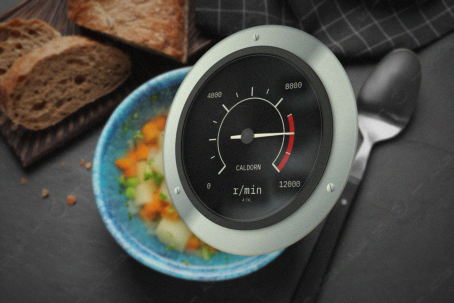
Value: 10000 rpm
